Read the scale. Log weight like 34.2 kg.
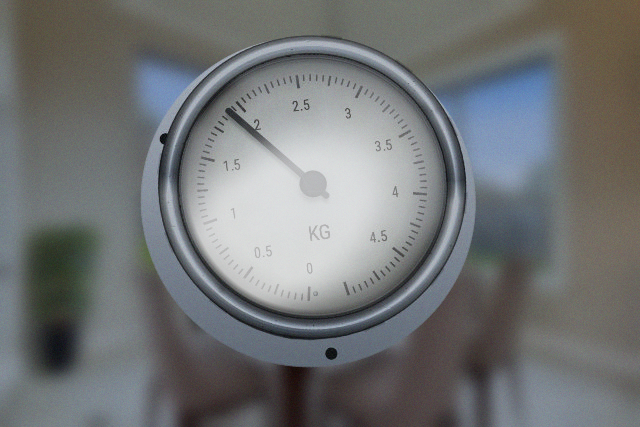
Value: 1.9 kg
